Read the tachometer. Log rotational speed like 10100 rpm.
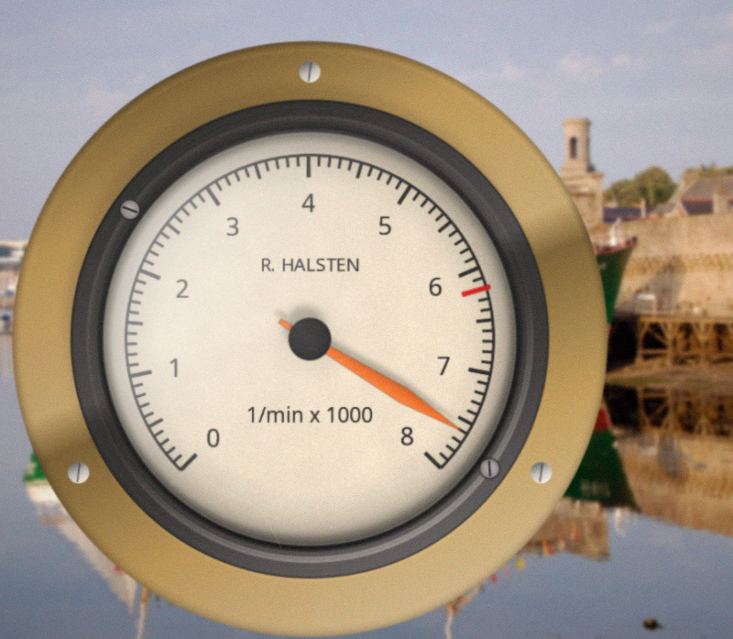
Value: 7600 rpm
